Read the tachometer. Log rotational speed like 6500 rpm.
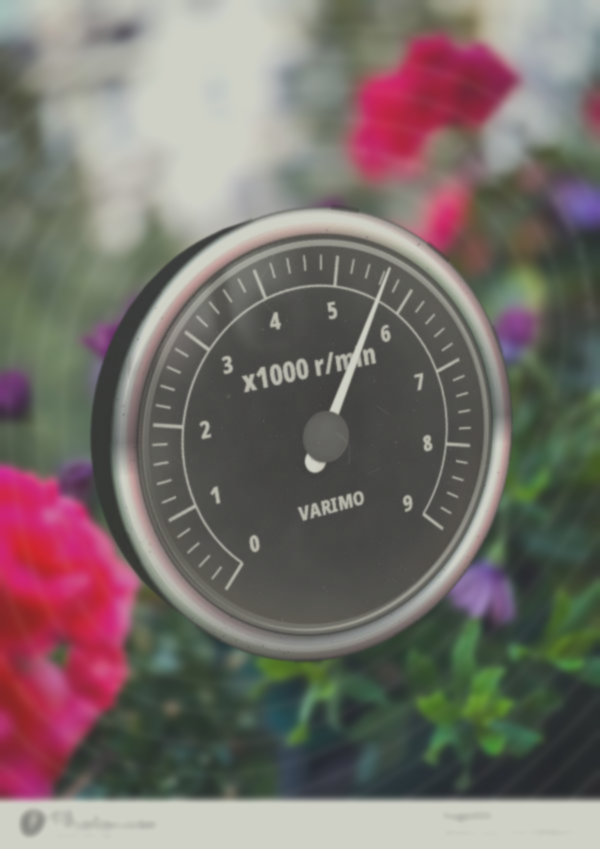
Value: 5600 rpm
